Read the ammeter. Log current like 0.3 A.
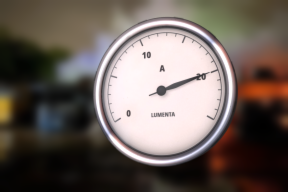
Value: 20 A
